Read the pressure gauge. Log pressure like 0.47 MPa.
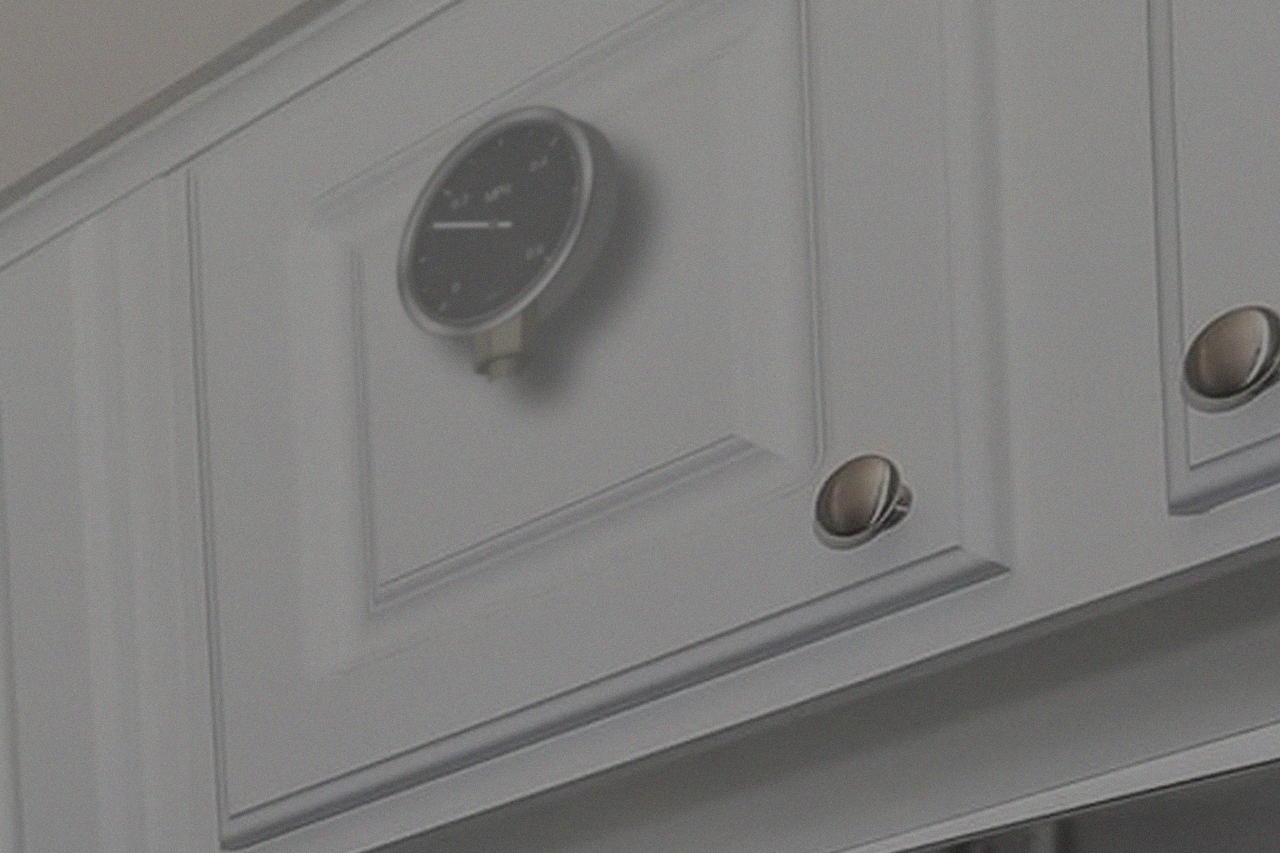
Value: 0.15 MPa
